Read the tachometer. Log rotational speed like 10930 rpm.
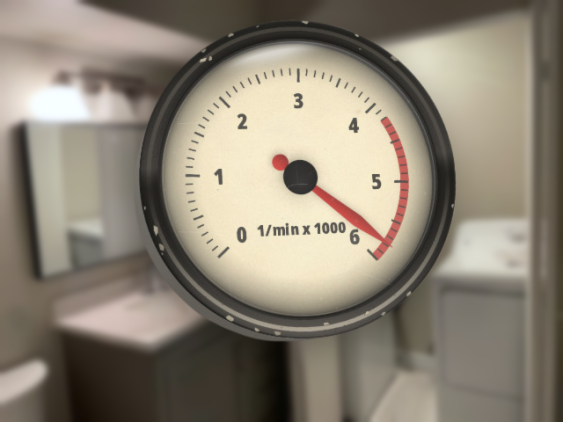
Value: 5800 rpm
